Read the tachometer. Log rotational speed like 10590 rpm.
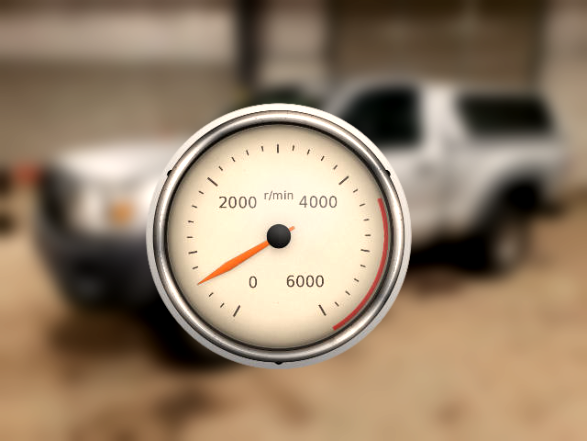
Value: 600 rpm
